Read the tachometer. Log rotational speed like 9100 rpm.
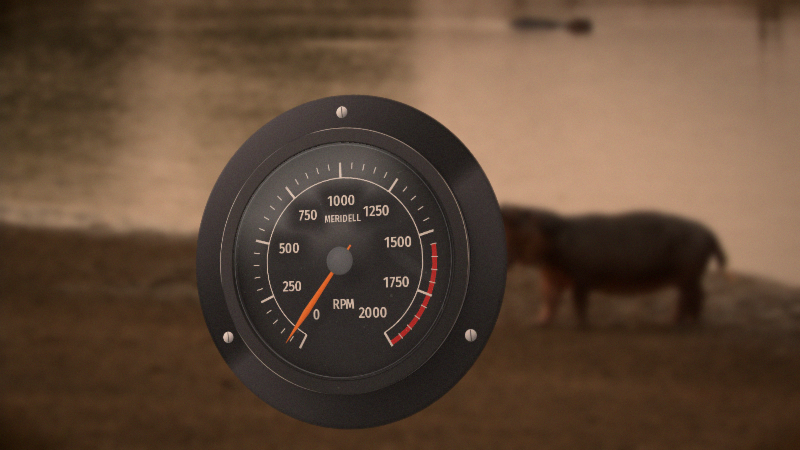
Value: 50 rpm
